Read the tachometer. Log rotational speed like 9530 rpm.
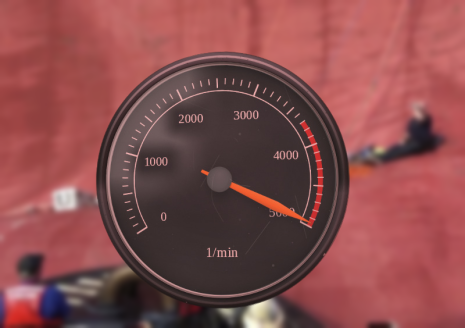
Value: 4950 rpm
